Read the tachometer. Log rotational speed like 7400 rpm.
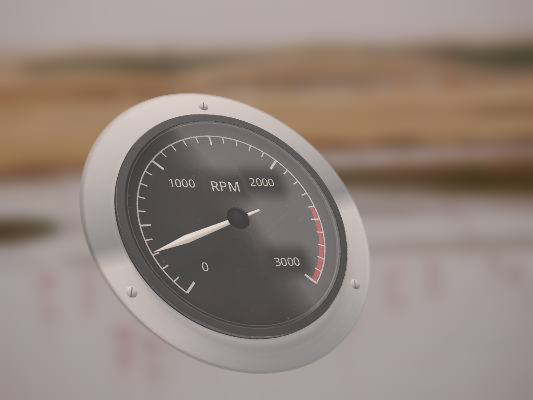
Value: 300 rpm
